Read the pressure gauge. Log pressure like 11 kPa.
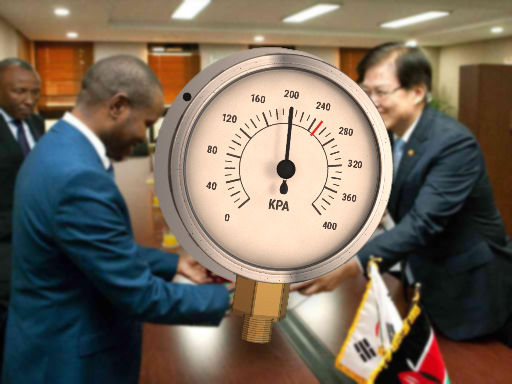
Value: 200 kPa
